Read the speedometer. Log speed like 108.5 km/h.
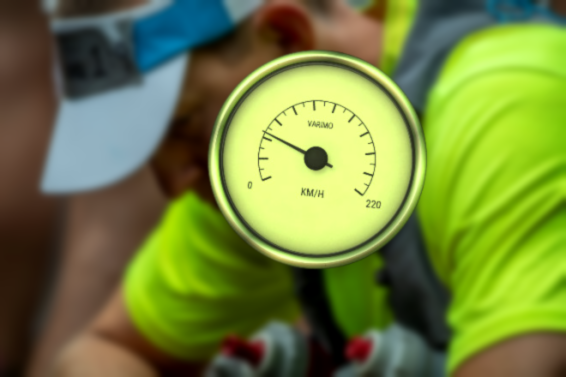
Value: 45 km/h
